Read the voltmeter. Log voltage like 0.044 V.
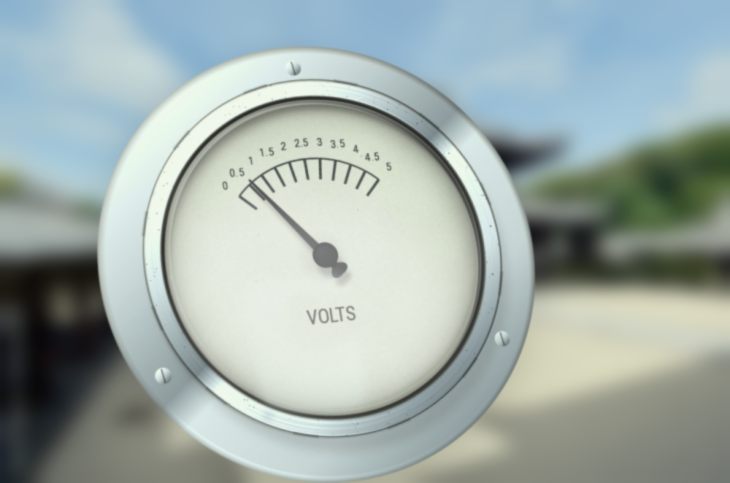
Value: 0.5 V
